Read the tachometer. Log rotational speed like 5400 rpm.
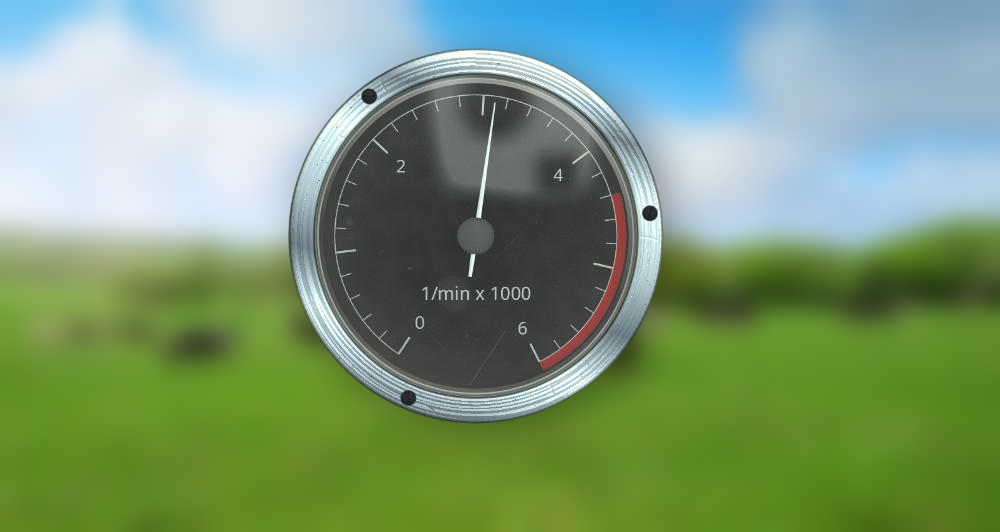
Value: 3100 rpm
